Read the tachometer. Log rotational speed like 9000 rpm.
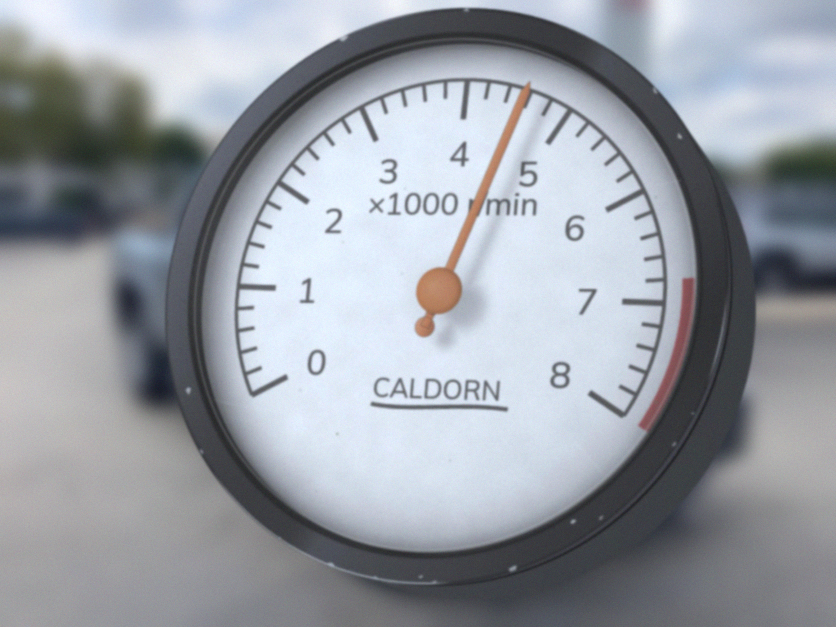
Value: 4600 rpm
